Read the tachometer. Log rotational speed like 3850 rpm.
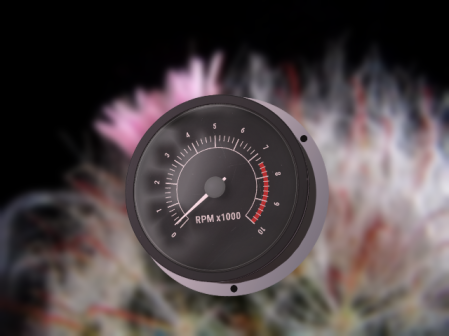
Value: 200 rpm
